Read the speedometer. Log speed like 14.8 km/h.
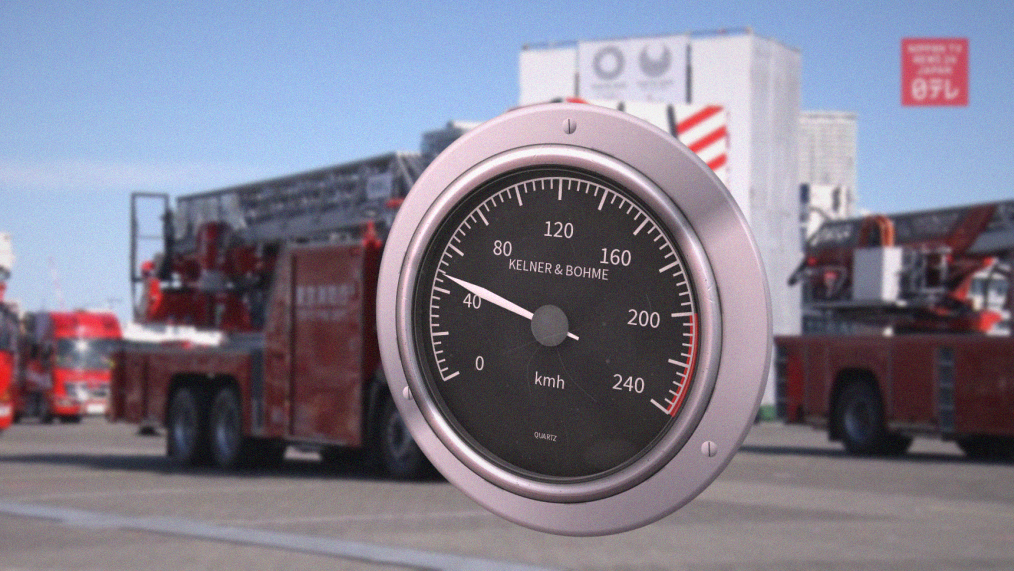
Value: 48 km/h
